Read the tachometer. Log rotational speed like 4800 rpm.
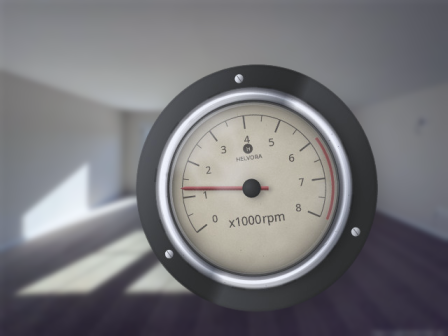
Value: 1250 rpm
